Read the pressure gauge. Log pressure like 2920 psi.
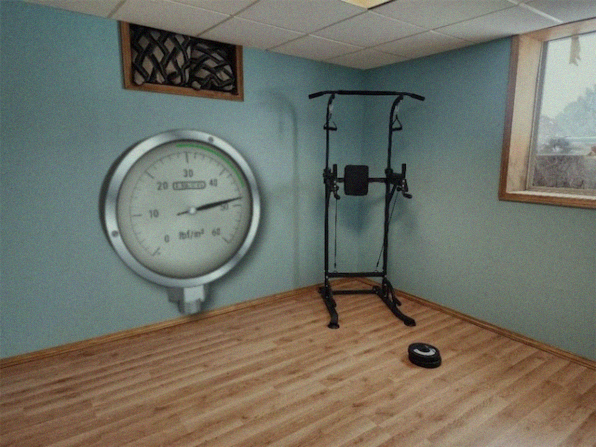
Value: 48 psi
